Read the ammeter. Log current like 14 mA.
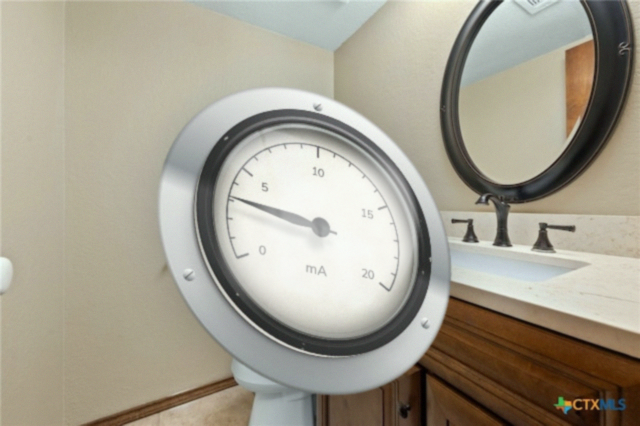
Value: 3 mA
